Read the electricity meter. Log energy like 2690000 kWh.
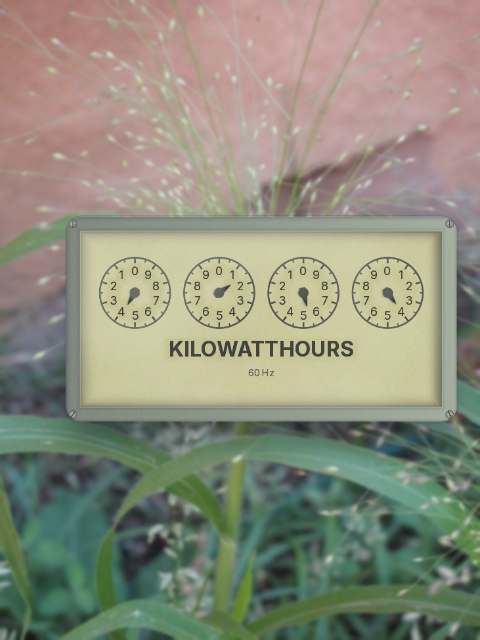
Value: 4154 kWh
